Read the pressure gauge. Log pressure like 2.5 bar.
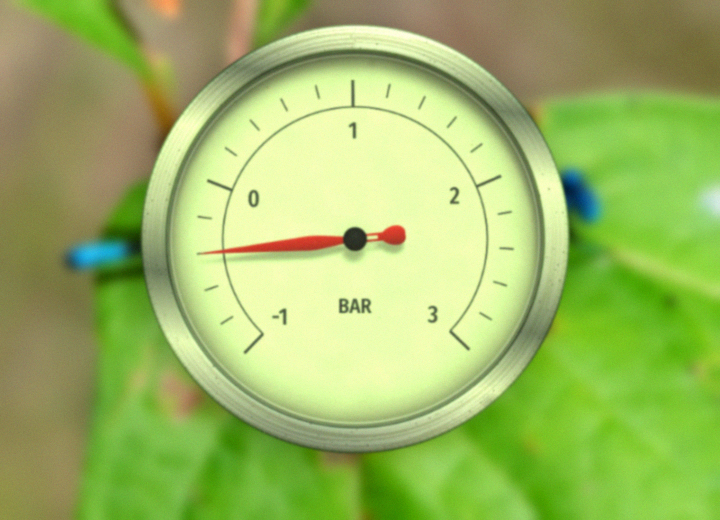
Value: -0.4 bar
